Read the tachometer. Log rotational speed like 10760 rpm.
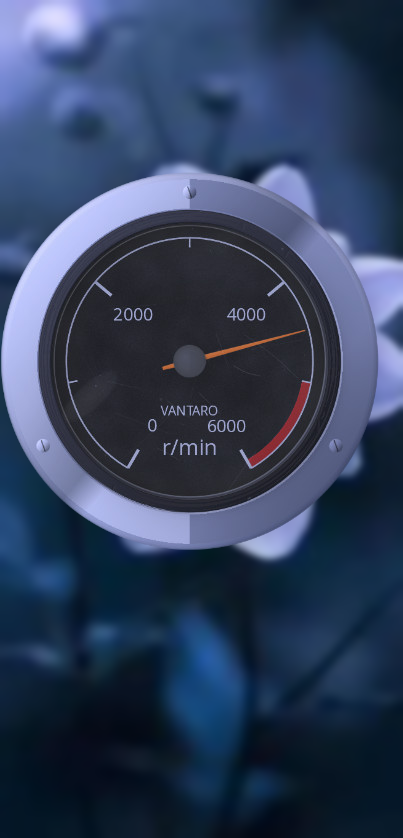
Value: 4500 rpm
